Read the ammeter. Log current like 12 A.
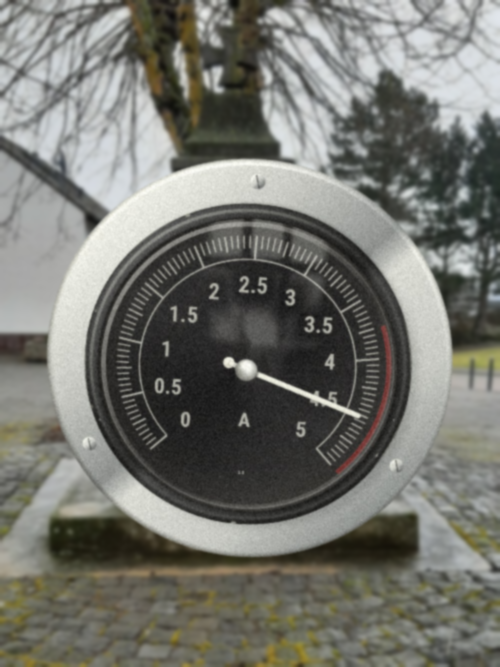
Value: 4.5 A
